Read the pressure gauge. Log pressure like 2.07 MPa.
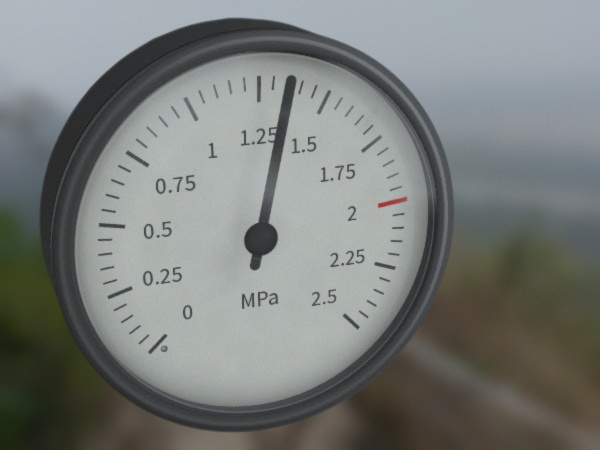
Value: 1.35 MPa
